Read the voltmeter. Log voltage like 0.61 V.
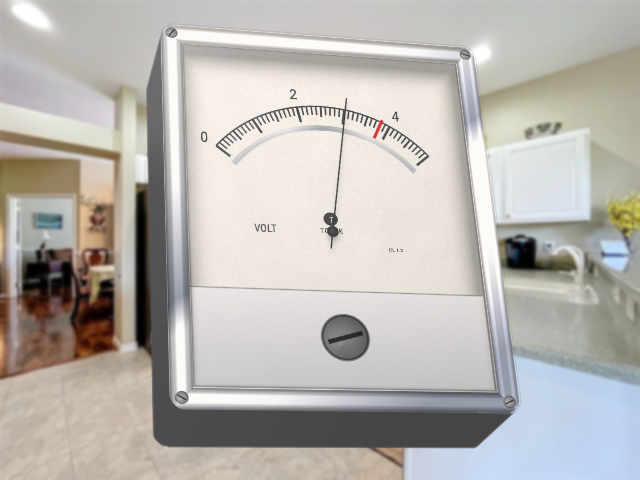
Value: 3 V
